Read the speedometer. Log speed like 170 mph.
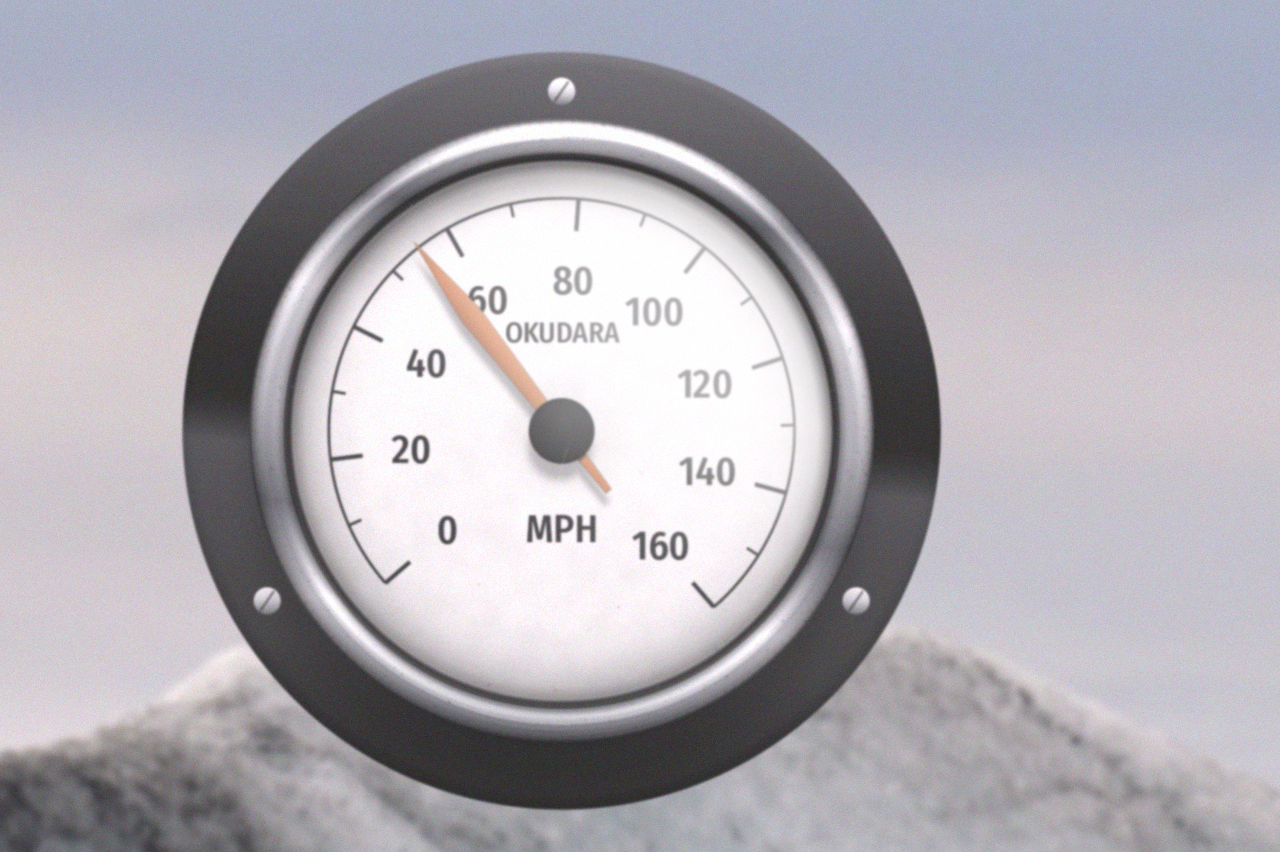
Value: 55 mph
